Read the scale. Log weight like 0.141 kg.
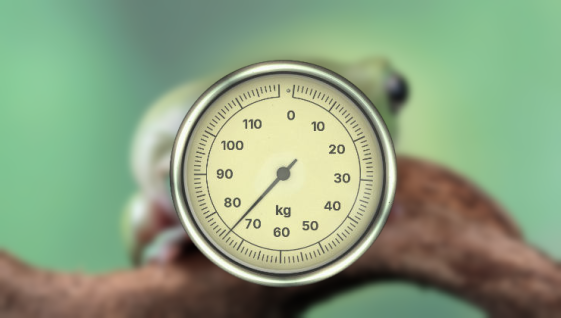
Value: 74 kg
